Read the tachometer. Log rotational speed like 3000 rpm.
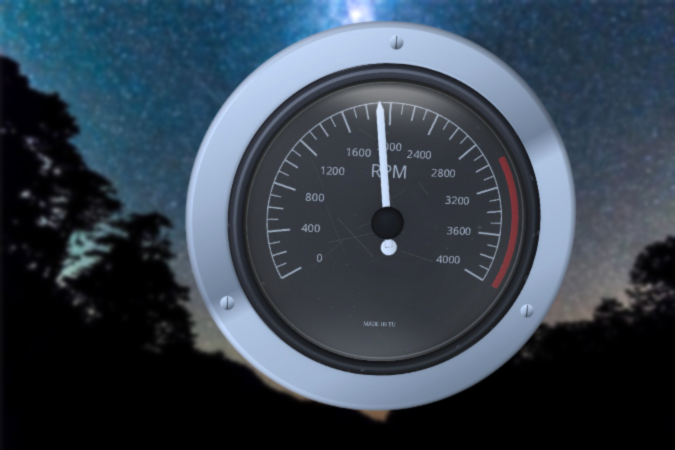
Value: 1900 rpm
